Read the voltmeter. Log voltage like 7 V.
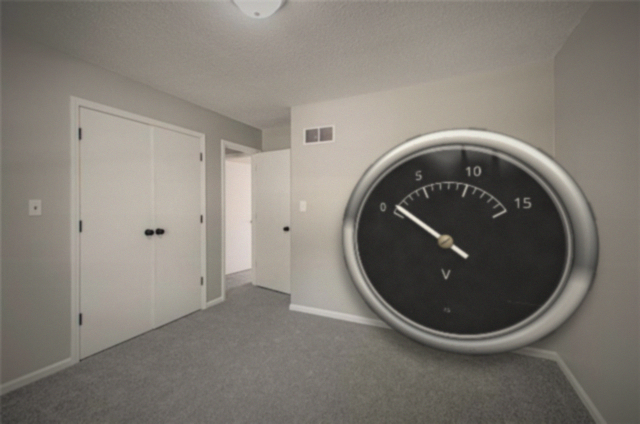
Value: 1 V
